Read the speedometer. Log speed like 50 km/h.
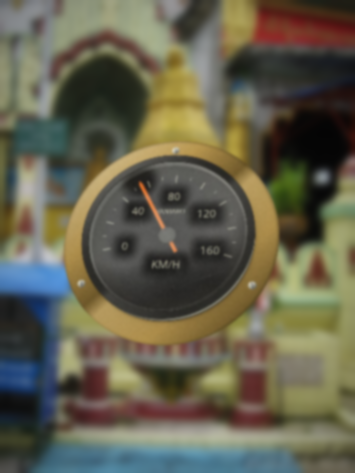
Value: 55 km/h
